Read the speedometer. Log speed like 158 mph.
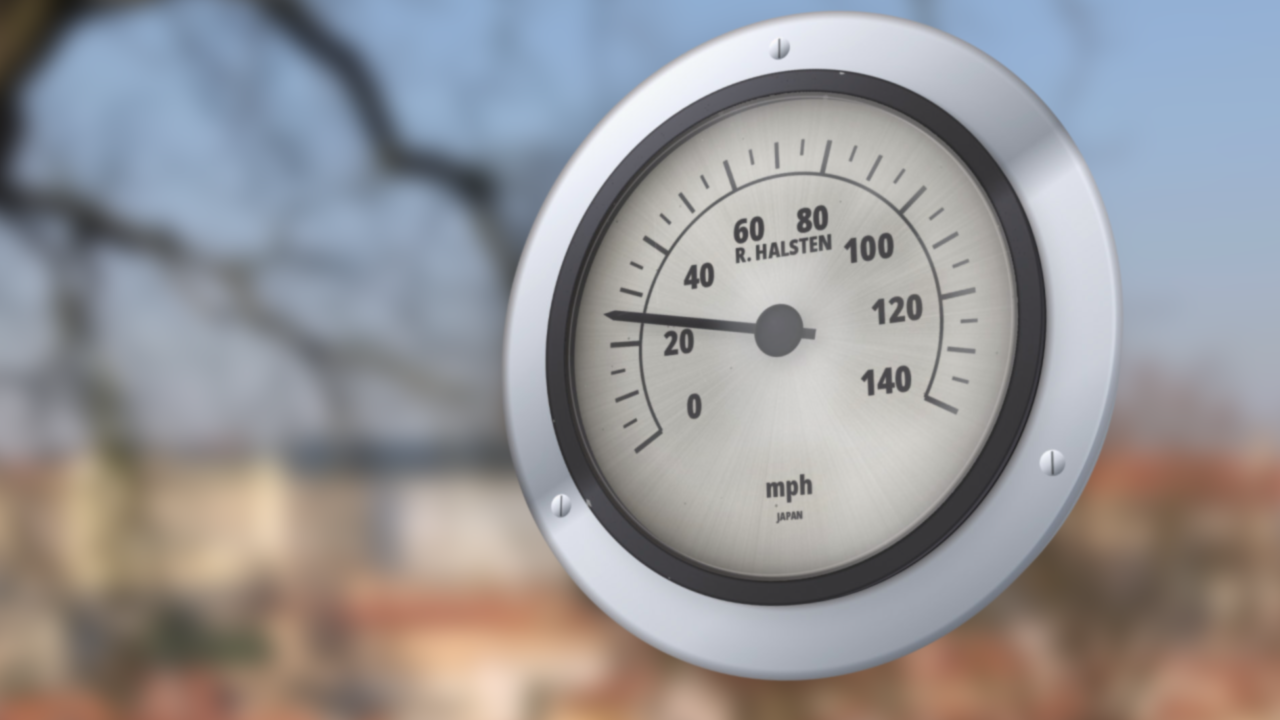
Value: 25 mph
